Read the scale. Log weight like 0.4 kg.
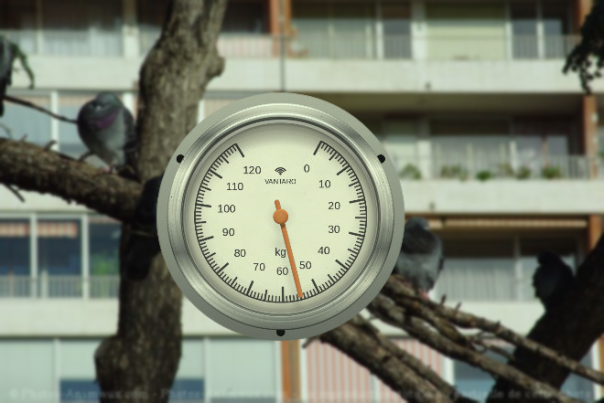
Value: 55 kg
